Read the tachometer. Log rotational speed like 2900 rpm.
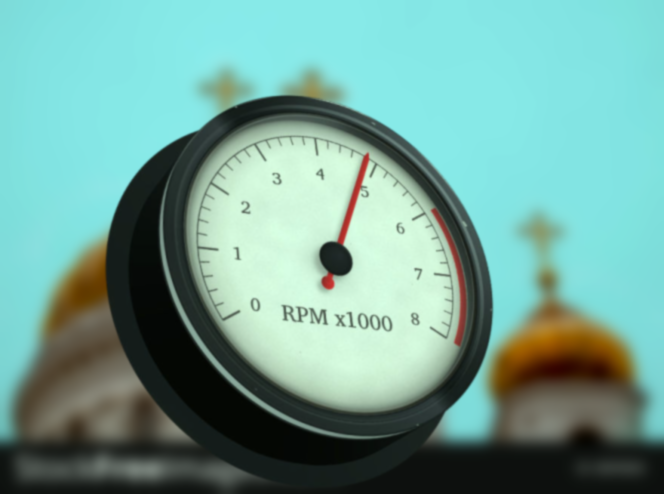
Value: 4800 rpm
